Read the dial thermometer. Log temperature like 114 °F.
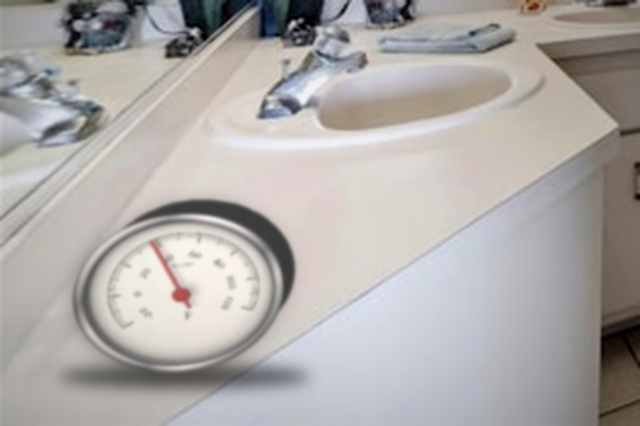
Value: 40 °F
